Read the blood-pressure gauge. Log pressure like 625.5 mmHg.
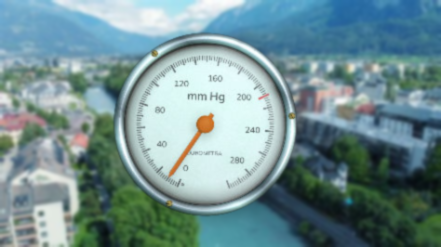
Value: 10 mmHg
